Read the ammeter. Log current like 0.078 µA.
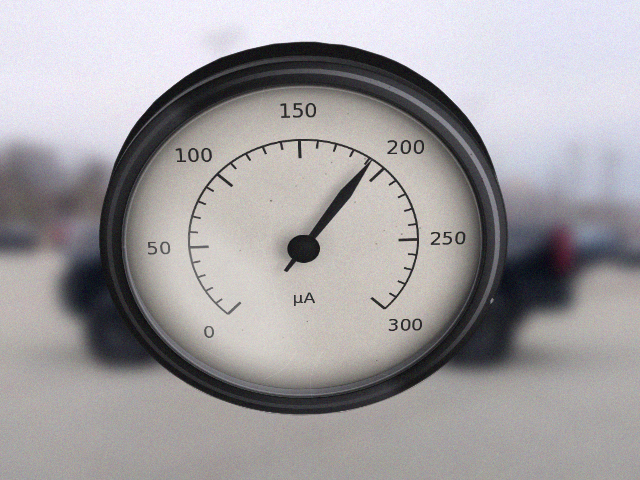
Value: 190 µA
